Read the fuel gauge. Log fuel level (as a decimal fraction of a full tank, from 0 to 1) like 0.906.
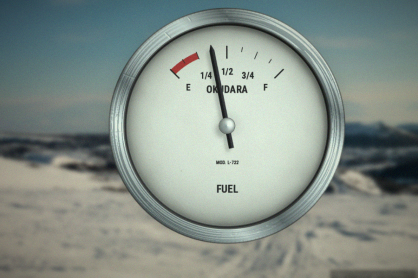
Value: 0.375
